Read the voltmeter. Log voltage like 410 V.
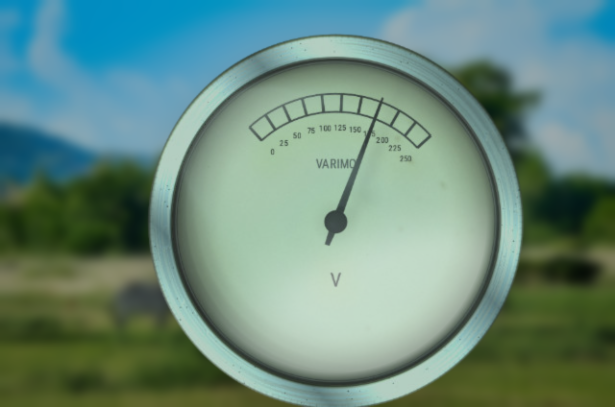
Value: 175 V
